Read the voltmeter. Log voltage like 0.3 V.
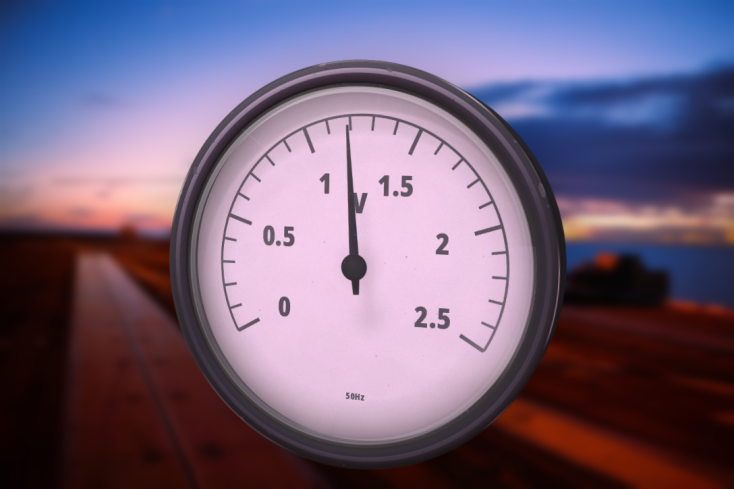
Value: 1.2 V
